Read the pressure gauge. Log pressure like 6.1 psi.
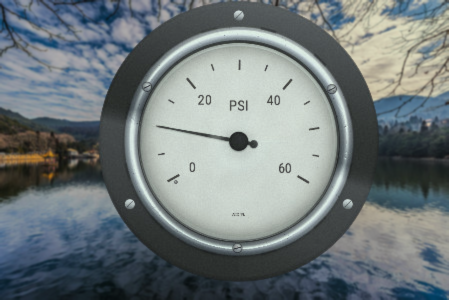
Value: 10 psi
